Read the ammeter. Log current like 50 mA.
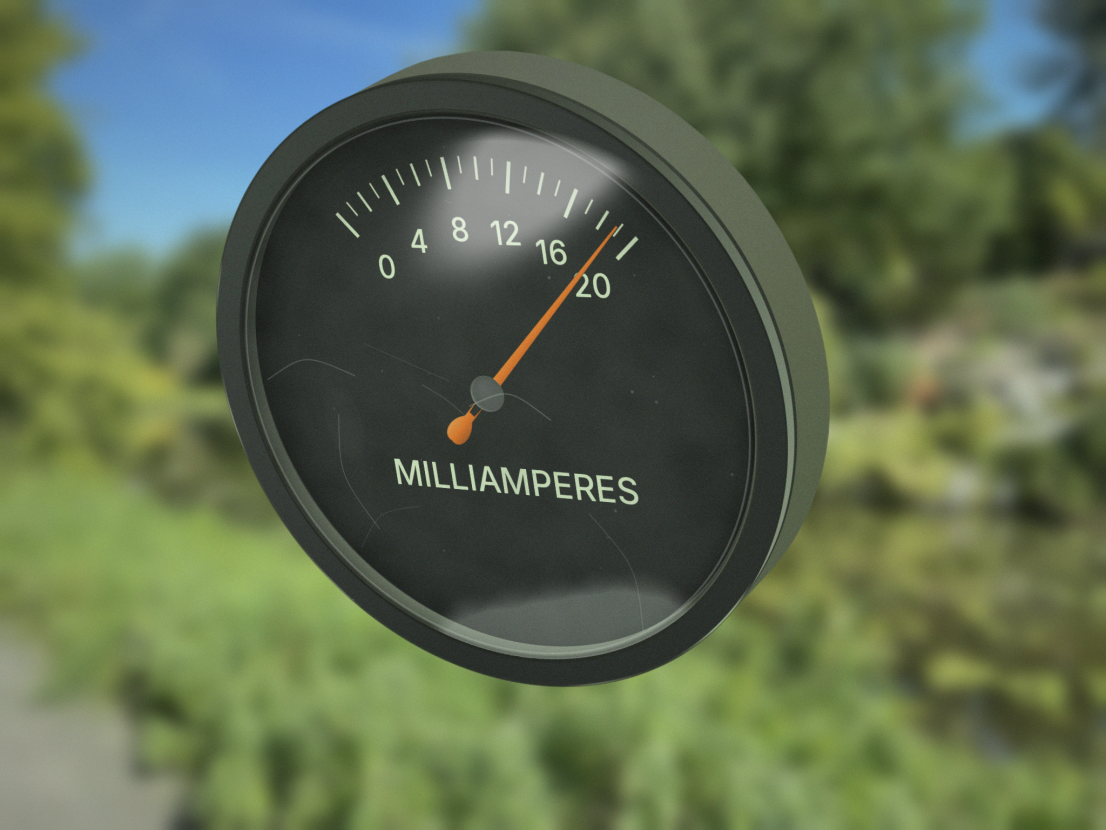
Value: 19 mA
